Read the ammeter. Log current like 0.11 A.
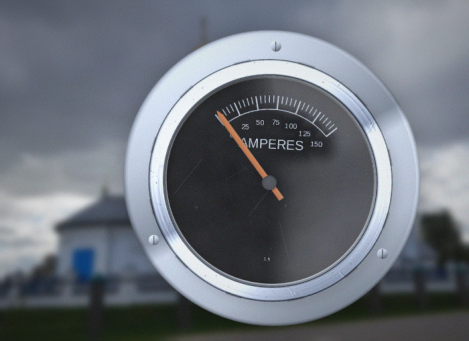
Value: 5 A
